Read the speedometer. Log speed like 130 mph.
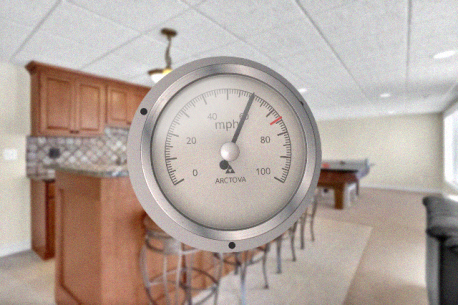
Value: 60 mph
